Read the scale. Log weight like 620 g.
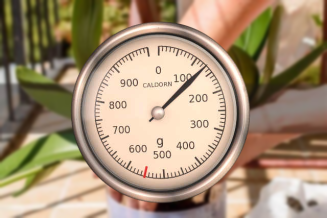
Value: 130 g
